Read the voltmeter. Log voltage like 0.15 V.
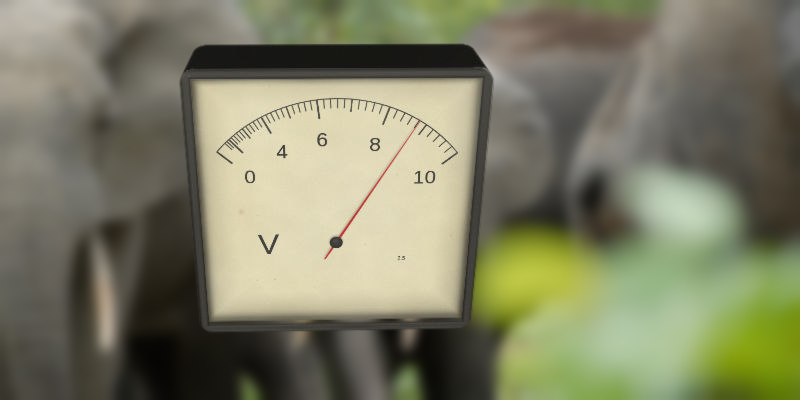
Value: 8.8 V
